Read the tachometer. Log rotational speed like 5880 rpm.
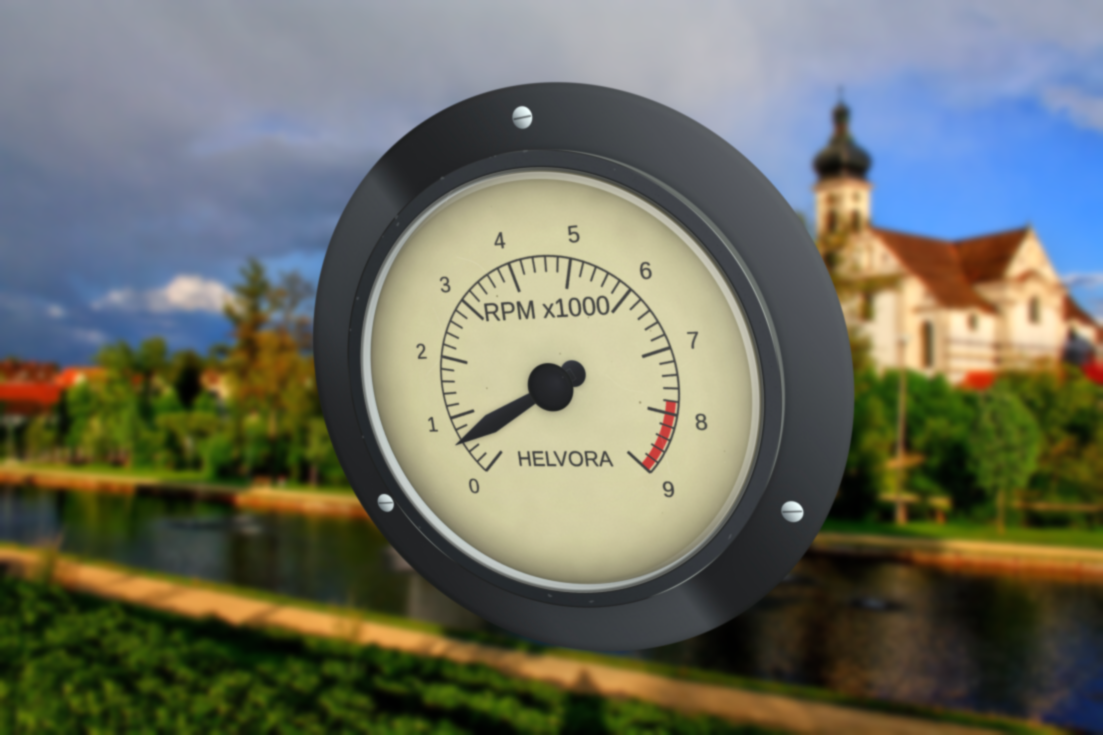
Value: 600 rpm
